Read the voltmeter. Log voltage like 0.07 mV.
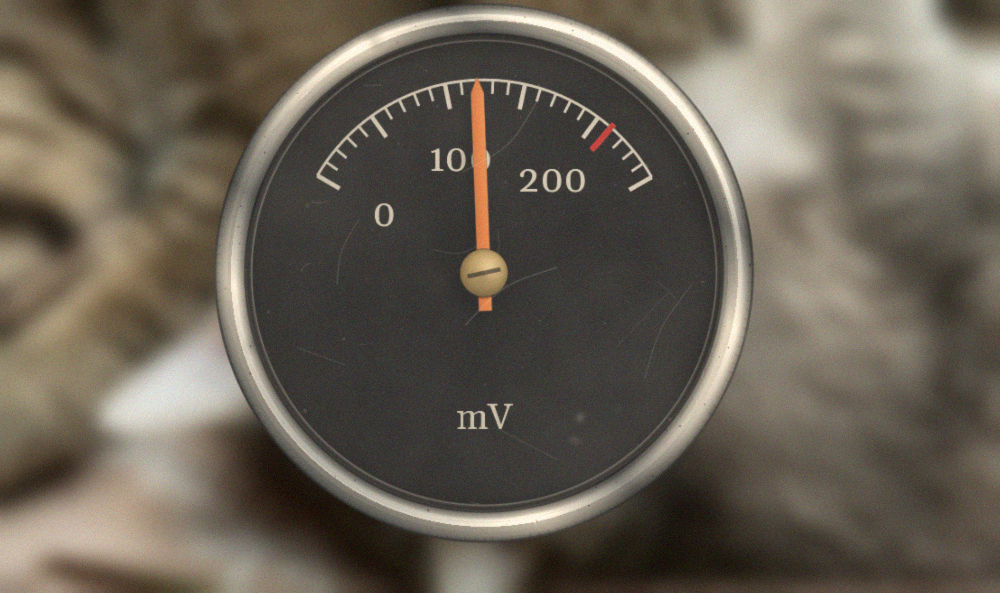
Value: 120 mV
